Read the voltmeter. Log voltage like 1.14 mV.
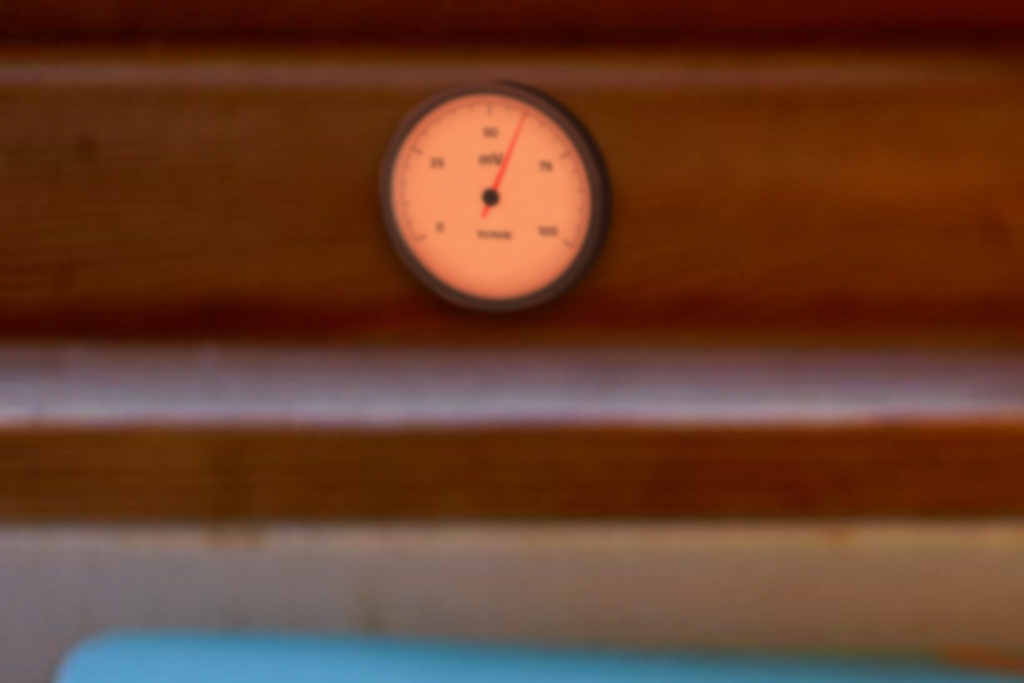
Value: 60 mV
